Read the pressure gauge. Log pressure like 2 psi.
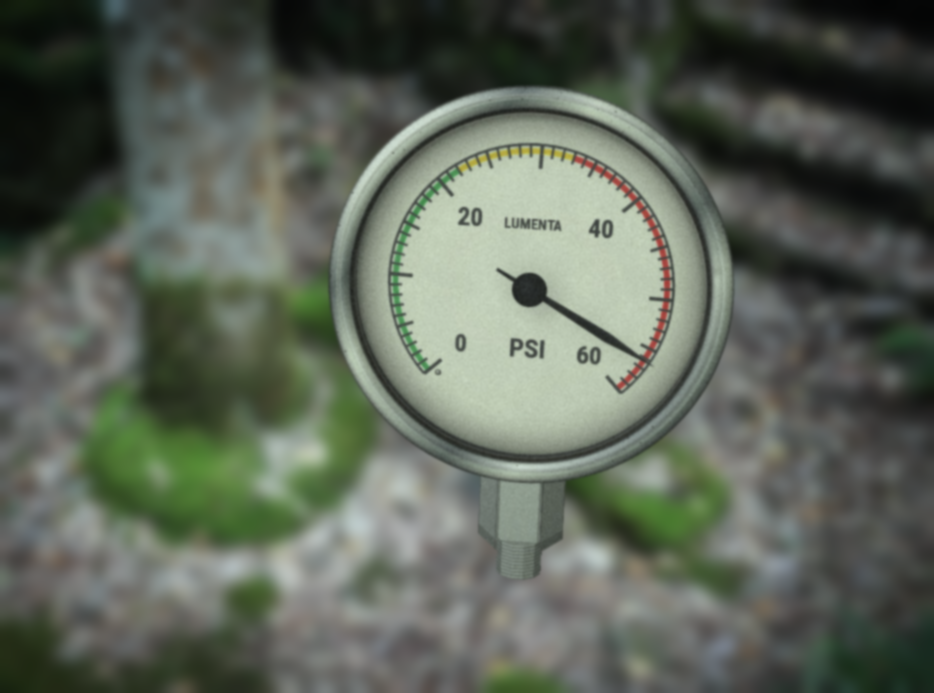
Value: 56 psi
